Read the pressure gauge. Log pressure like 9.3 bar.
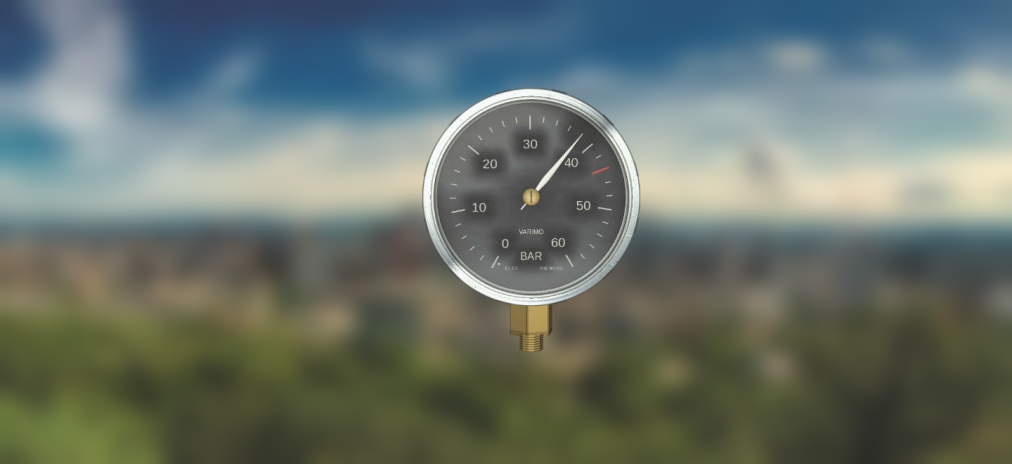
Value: 38 bar
